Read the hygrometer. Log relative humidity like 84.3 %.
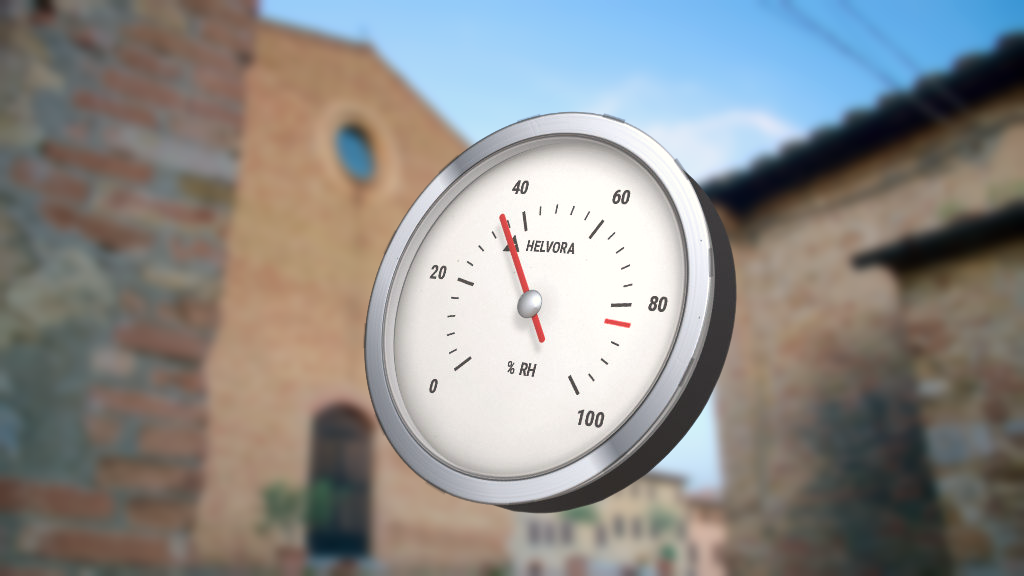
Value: 36 %
